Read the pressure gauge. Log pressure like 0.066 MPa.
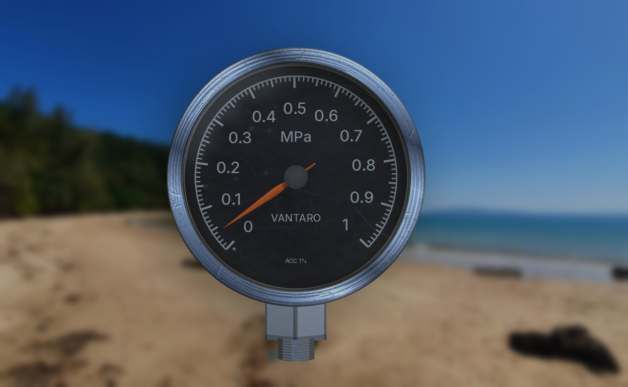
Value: 0.04 MPa
